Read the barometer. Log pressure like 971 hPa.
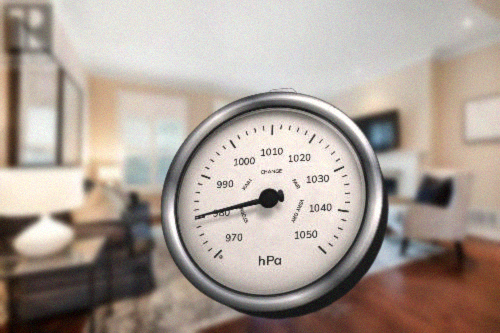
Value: 980 hPa
